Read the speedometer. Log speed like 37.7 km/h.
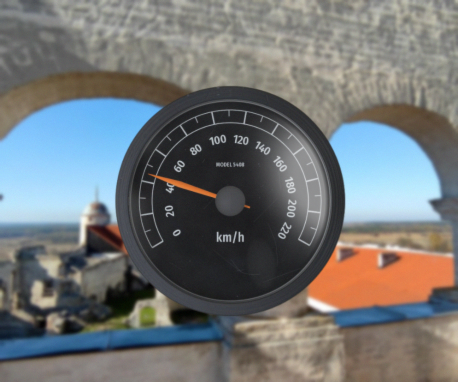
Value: 45 km/h
